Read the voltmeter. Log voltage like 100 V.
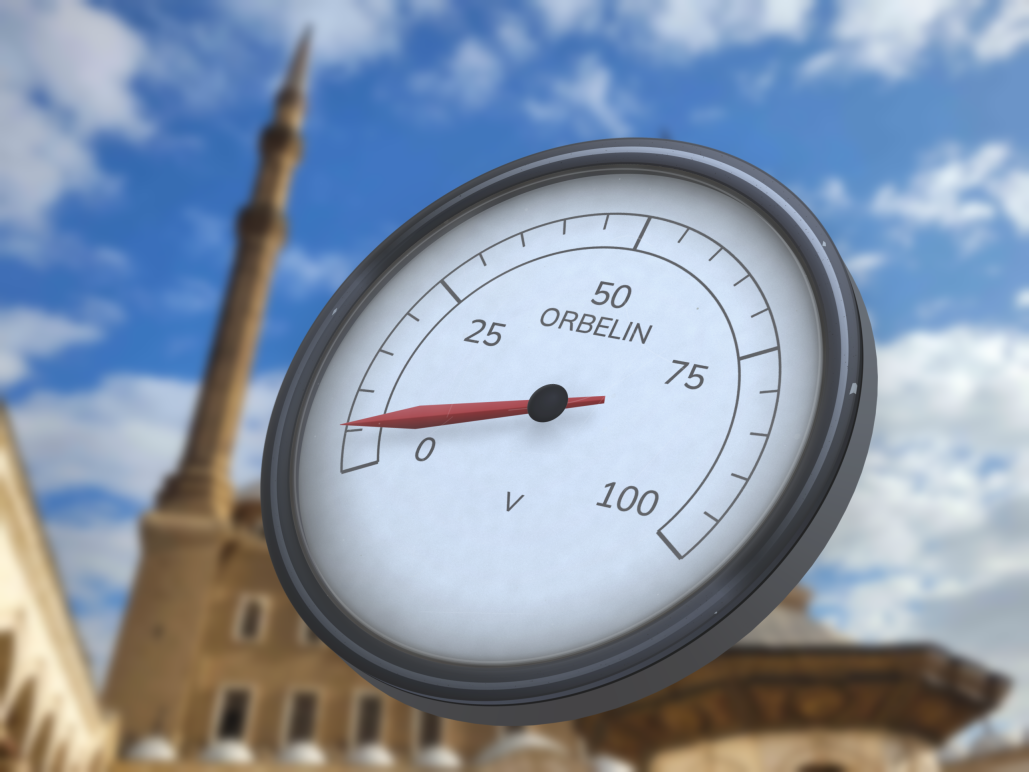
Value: 5 V
